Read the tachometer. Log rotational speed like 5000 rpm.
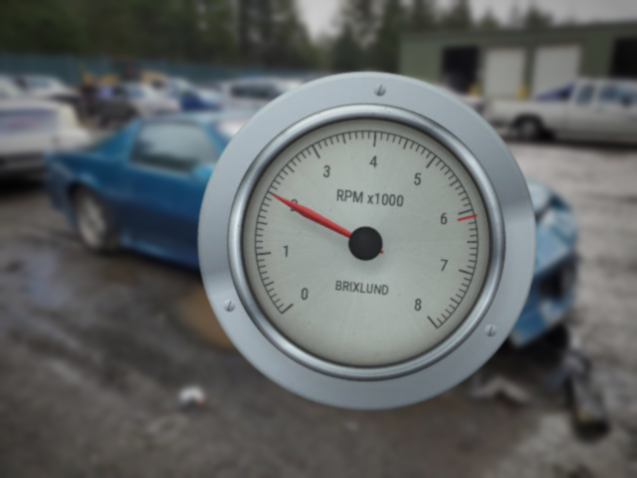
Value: 2000 rpm
